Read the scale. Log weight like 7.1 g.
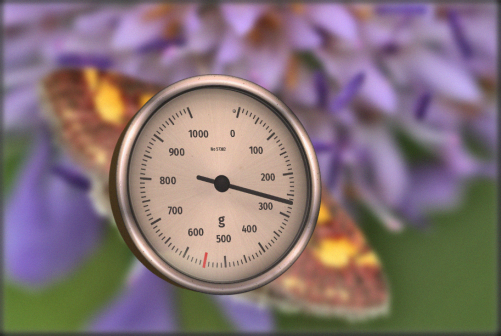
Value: 270 g
